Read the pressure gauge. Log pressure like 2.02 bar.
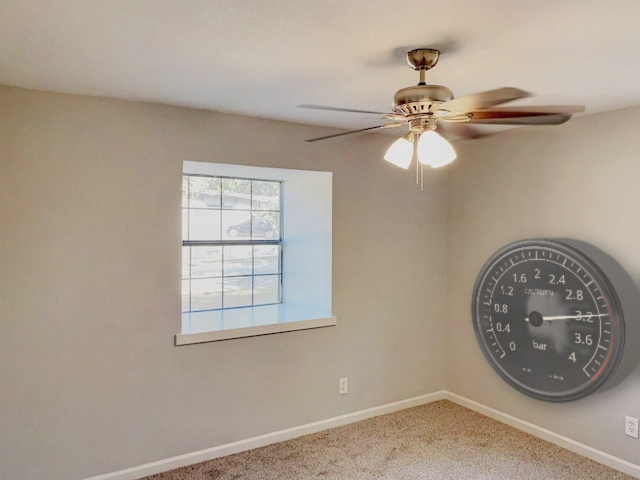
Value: 3.2 bar
